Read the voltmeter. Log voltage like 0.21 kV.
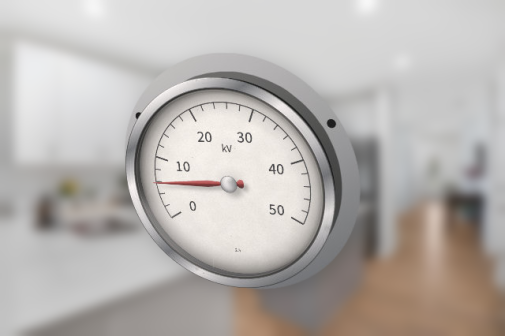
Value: 6 kV
